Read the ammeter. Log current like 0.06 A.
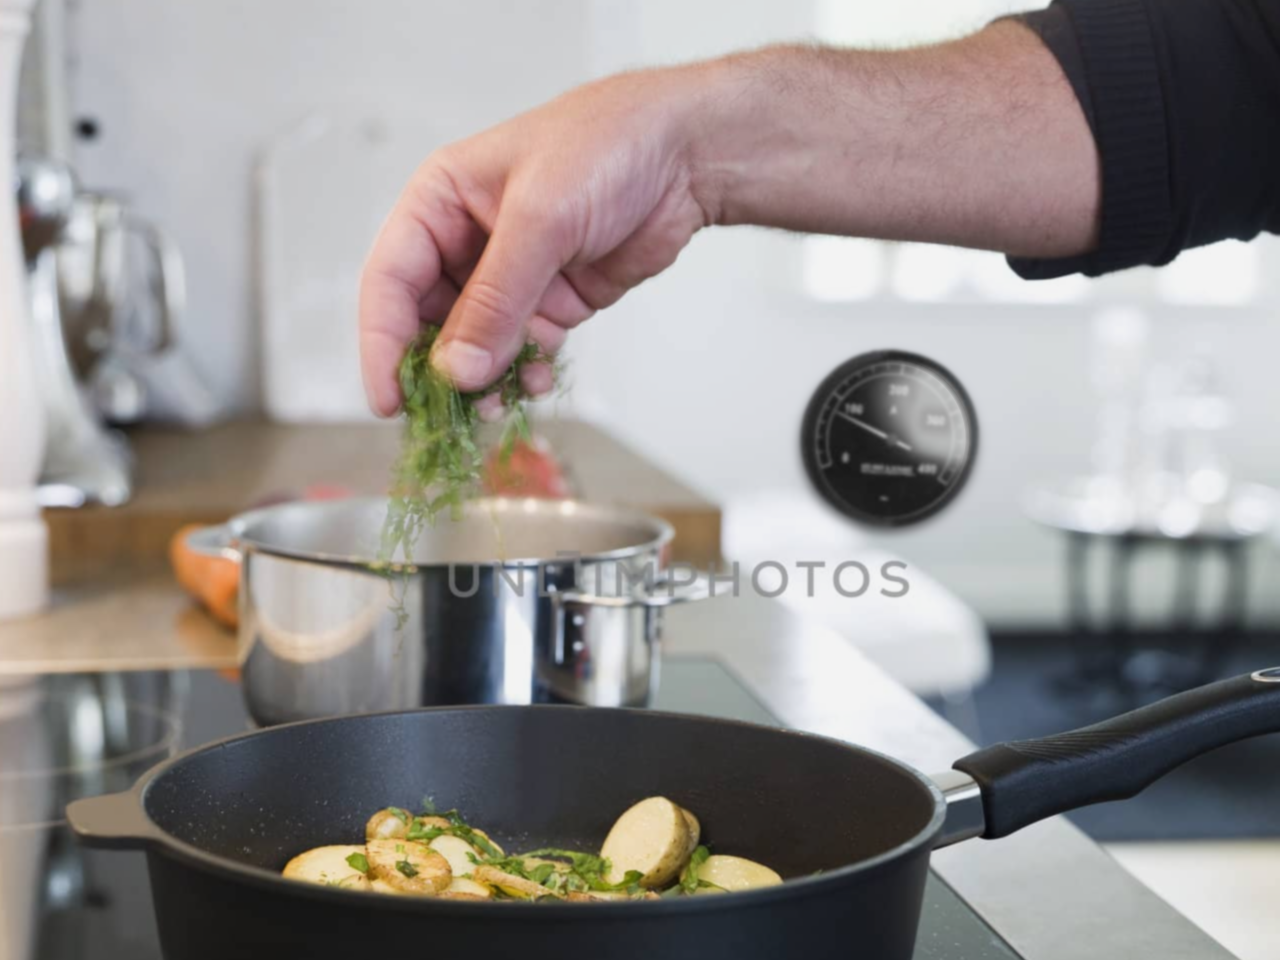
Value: 80 A
